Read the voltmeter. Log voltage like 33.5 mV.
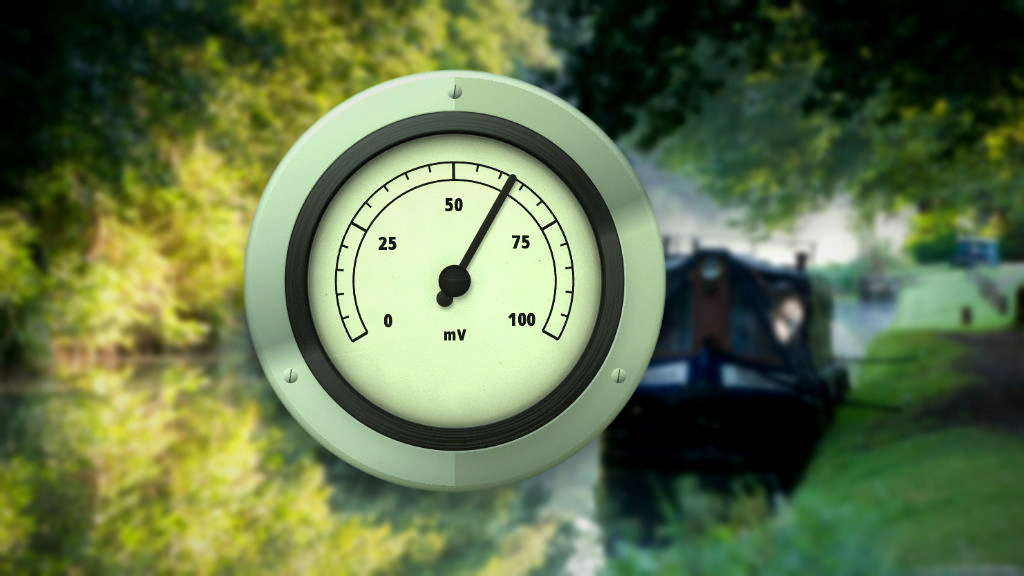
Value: 62.5 mV
